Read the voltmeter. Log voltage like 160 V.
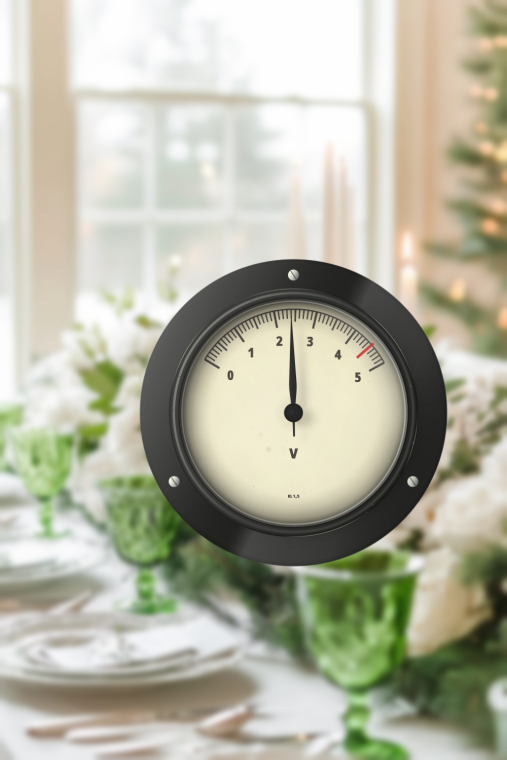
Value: 2.4 V
